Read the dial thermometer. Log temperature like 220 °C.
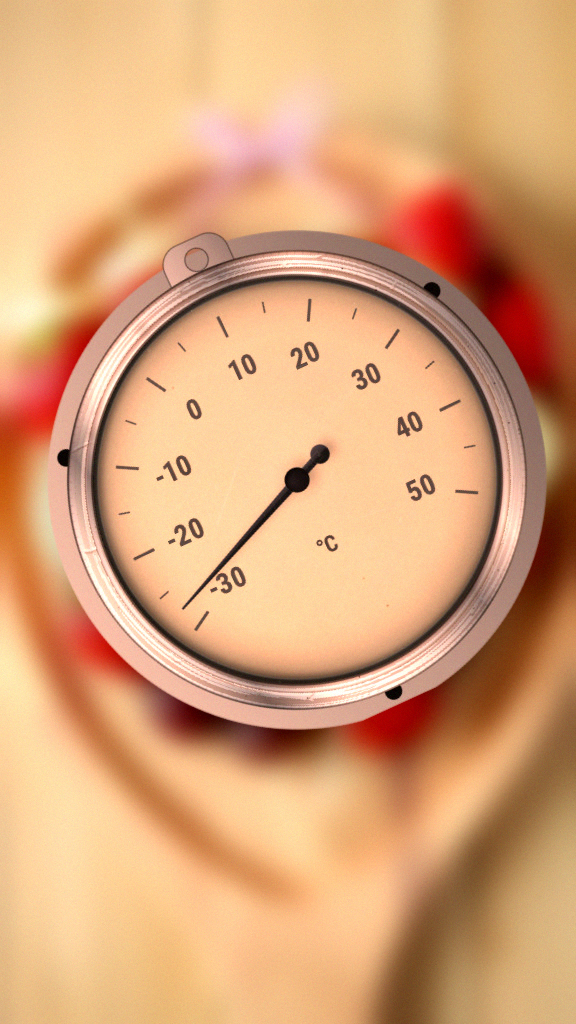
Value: -27.5 °C
